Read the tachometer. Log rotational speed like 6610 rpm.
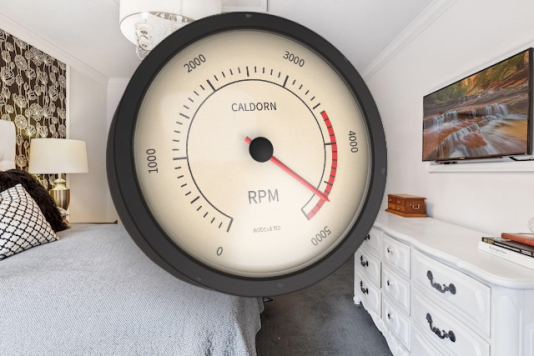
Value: 4700 rpm
